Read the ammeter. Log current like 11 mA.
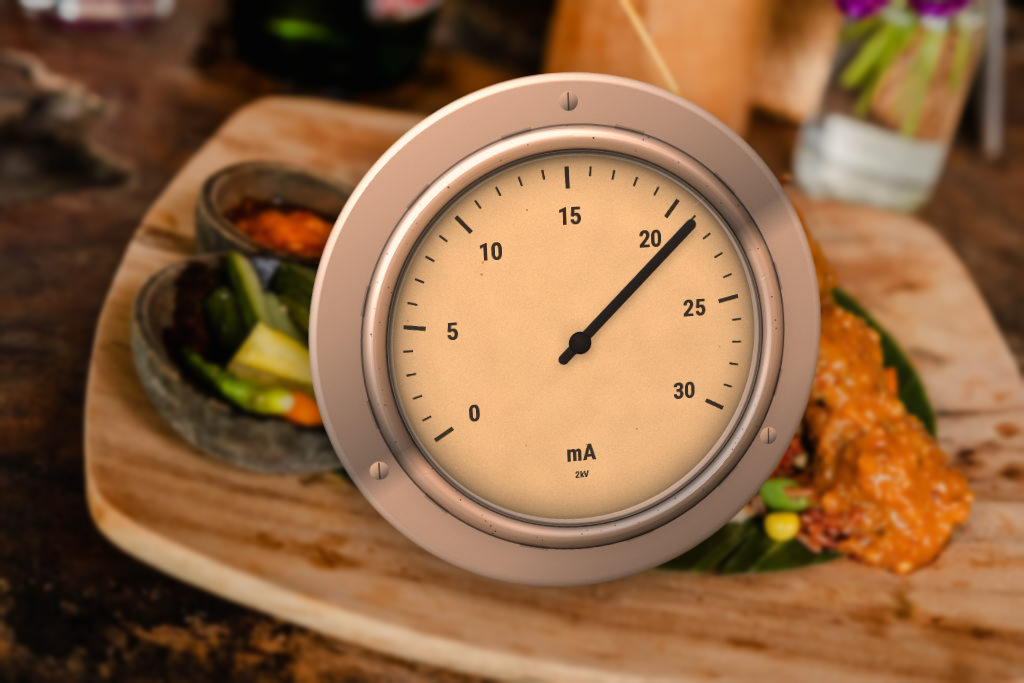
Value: 21 mA
